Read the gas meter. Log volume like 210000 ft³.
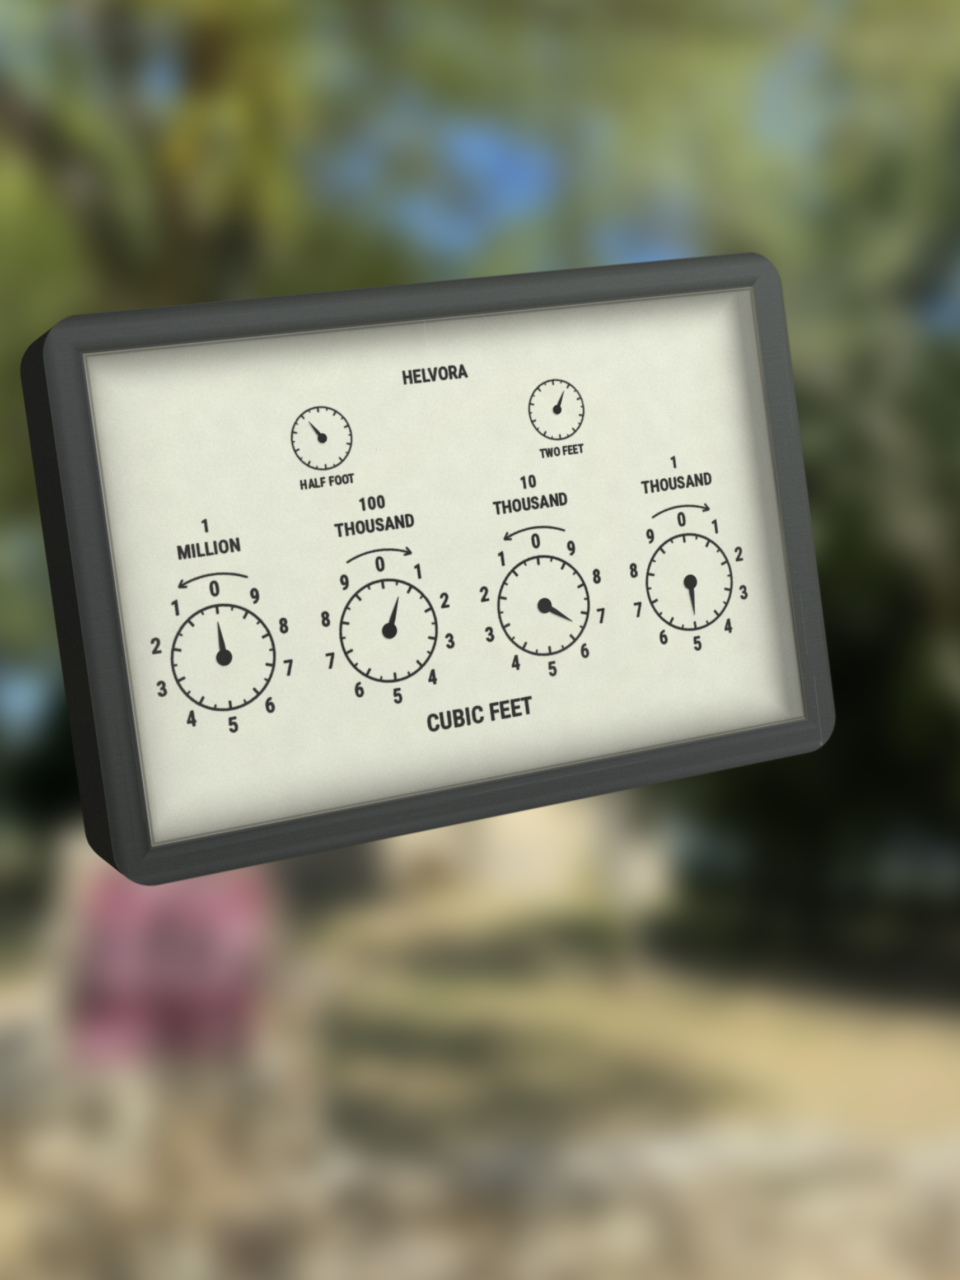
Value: 6500 ft³
